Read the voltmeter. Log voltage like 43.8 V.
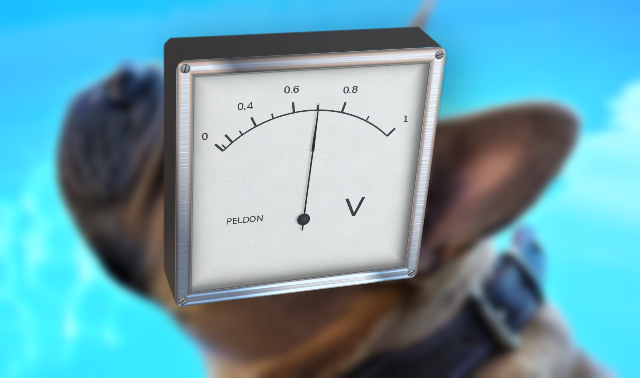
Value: 0.7 V
